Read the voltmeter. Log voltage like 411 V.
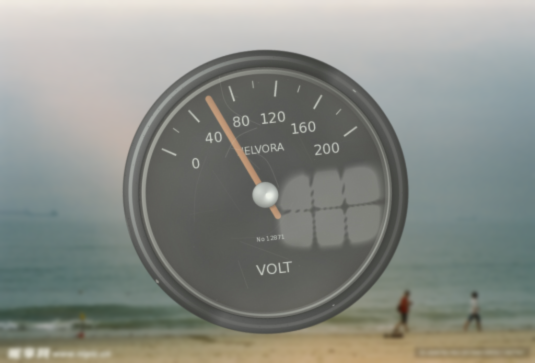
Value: 60 V
